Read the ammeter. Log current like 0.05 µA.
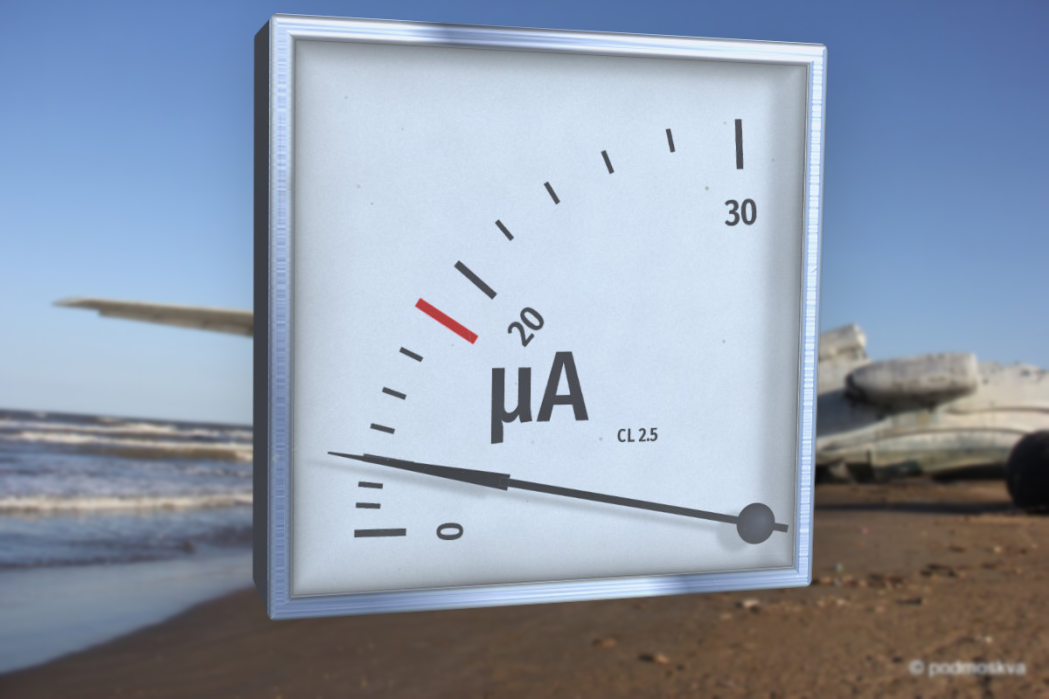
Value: 10 µA
